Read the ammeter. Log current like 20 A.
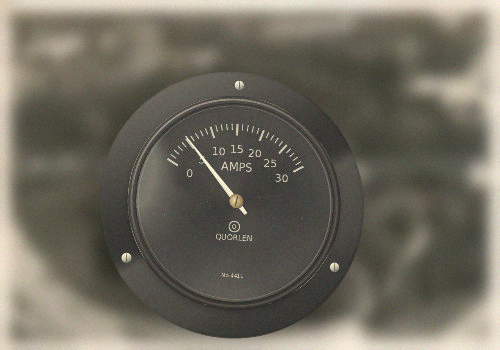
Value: 5 A
